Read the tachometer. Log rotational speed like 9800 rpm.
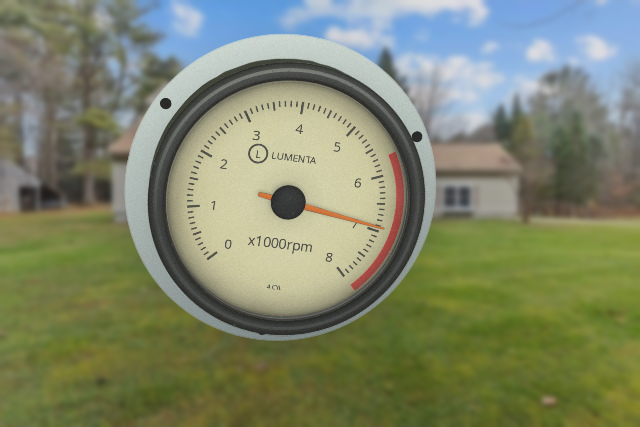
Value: 6900 rpm
